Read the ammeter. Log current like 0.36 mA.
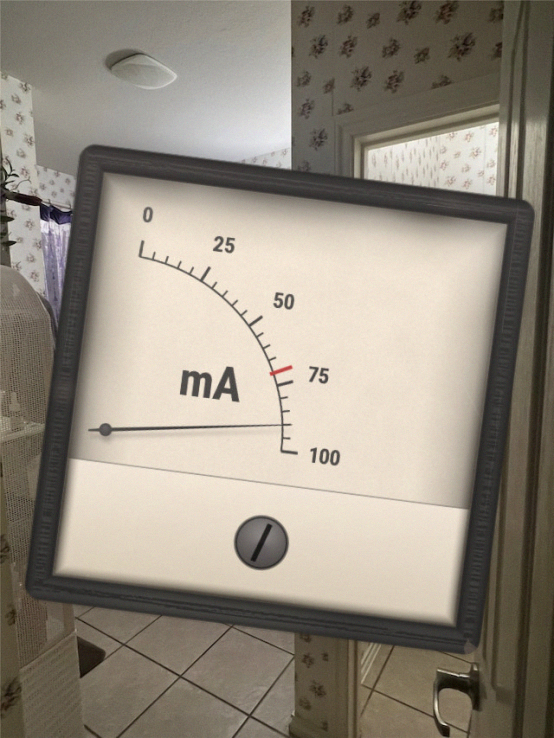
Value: 90 mA
